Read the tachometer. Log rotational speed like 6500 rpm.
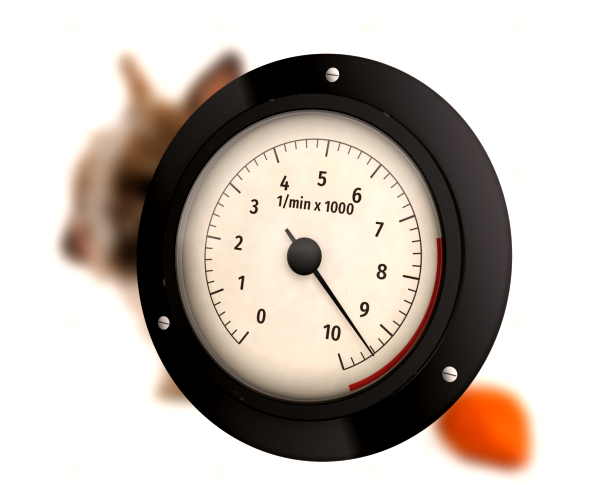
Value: 9400 rpm
